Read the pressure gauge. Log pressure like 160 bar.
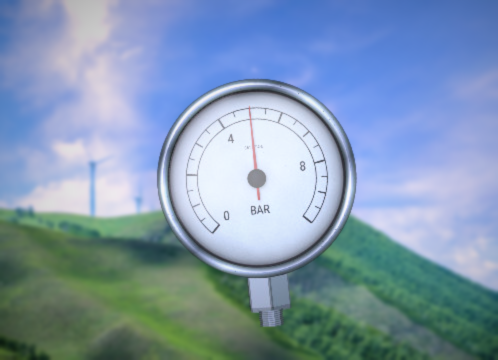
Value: 5 bar
